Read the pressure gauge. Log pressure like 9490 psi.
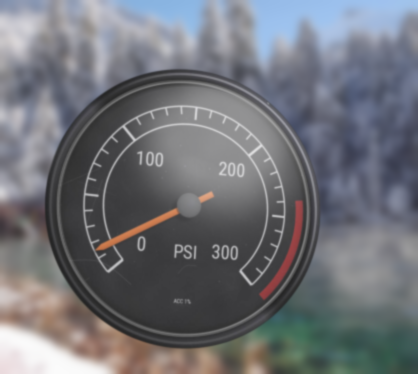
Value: 15 psi
